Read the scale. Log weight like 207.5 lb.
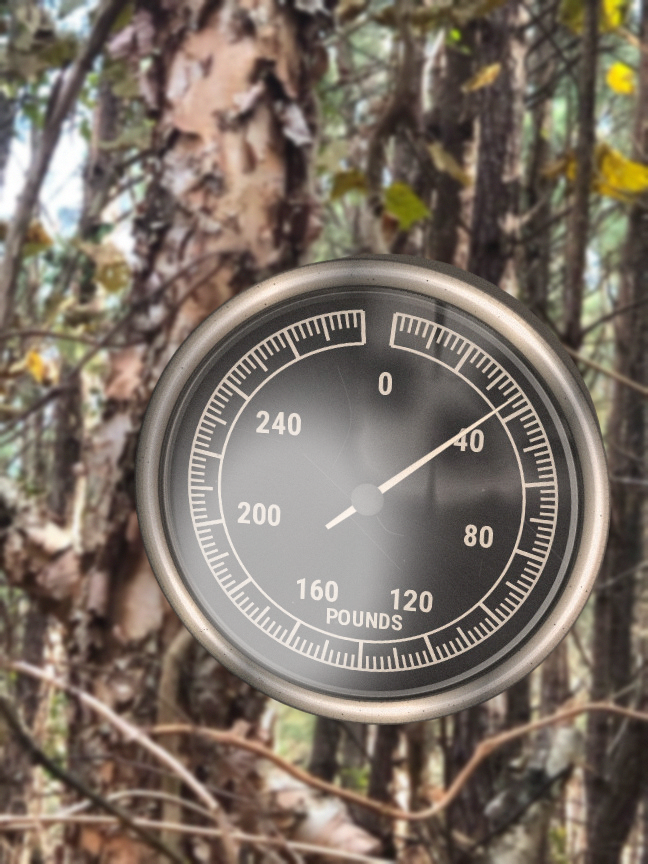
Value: 36 lb
